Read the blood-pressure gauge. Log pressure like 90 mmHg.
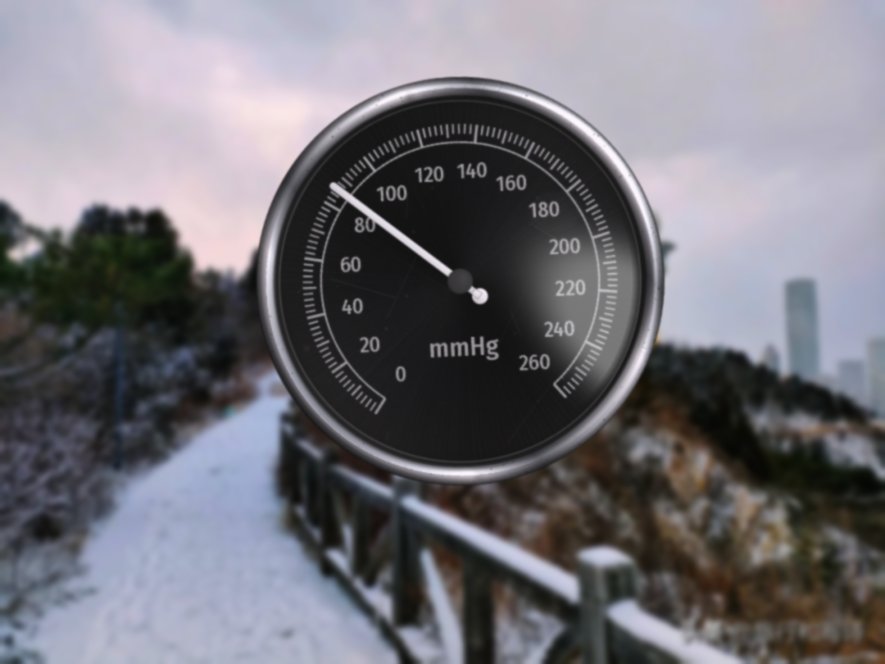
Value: 86 mmHg
